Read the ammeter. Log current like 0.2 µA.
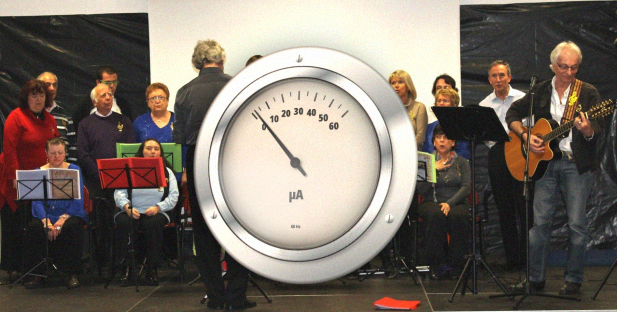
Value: 2.5 µA
